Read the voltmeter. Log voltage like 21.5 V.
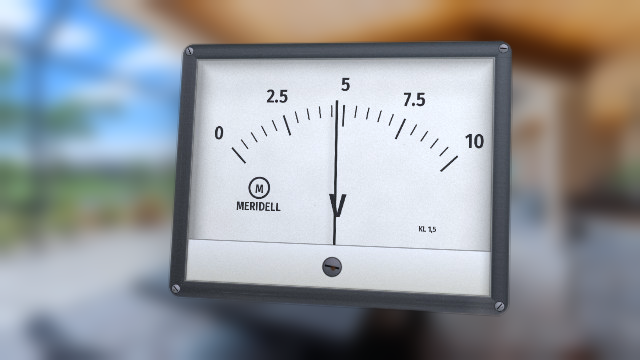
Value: 4.75 V
